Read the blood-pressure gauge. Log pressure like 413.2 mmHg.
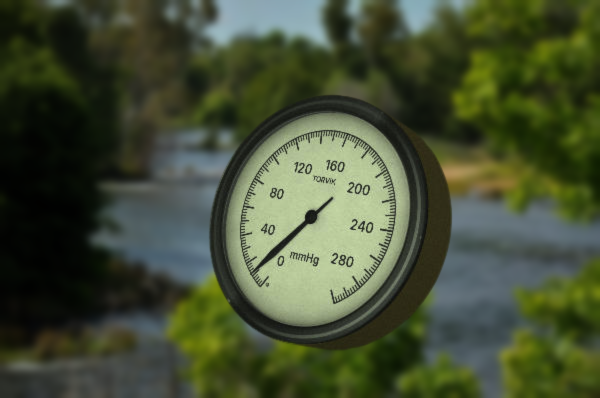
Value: 10 mmHg
